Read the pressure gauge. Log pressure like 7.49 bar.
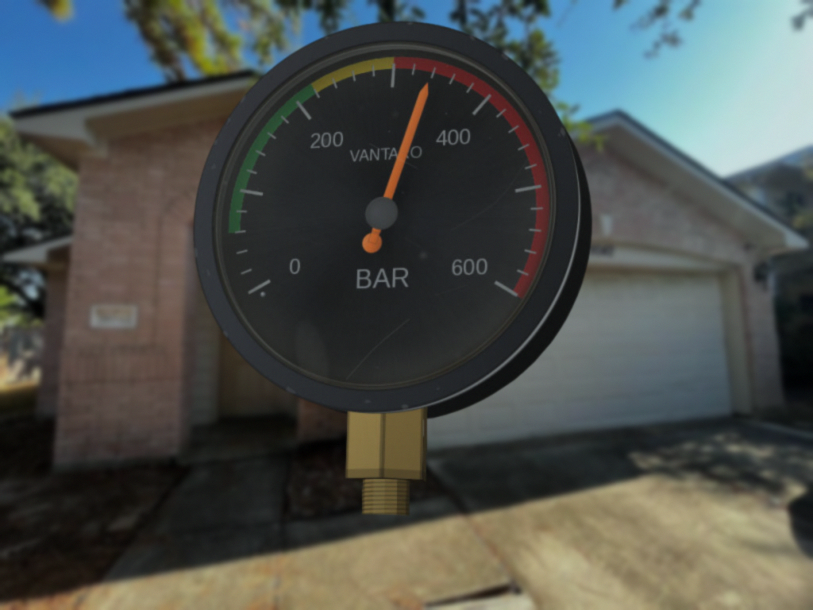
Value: 340 bar
